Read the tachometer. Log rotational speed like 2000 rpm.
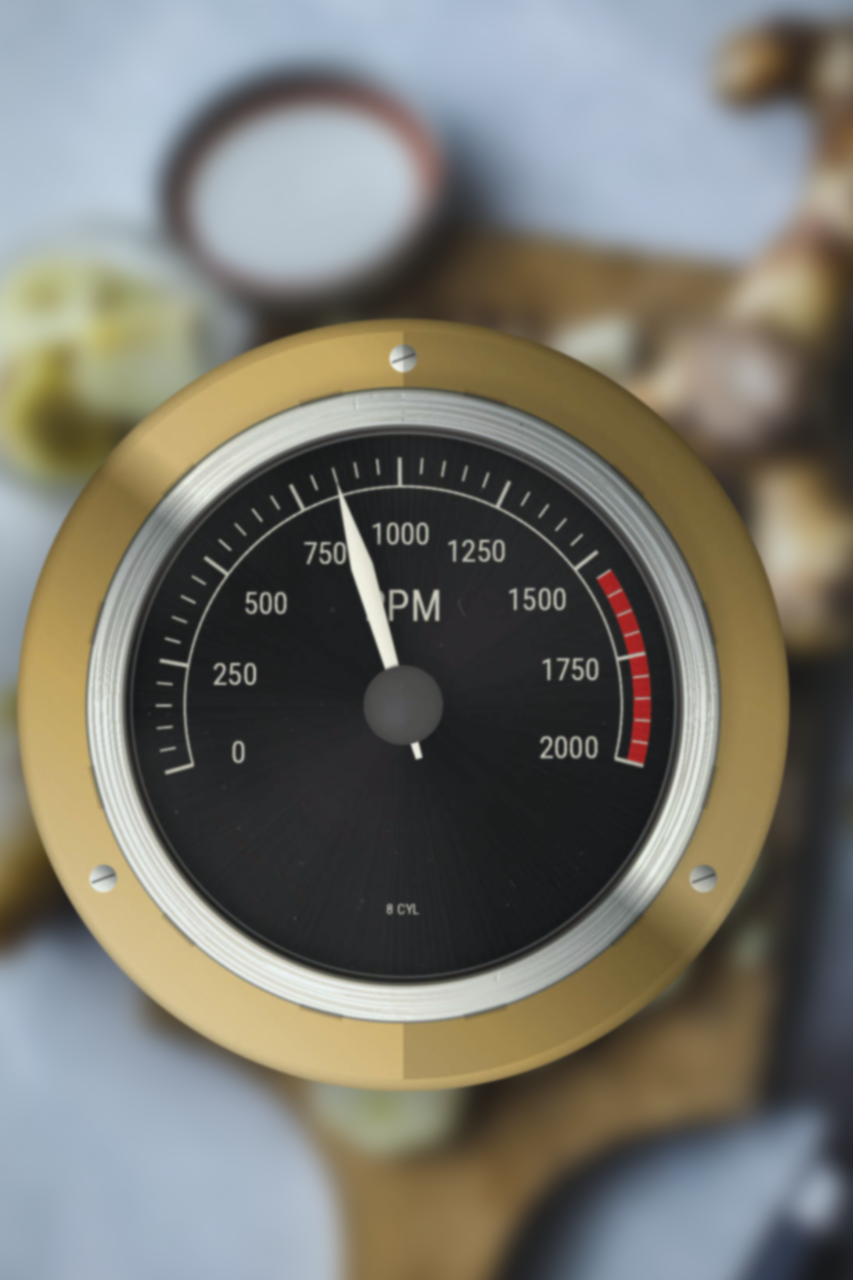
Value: 850 rpm
